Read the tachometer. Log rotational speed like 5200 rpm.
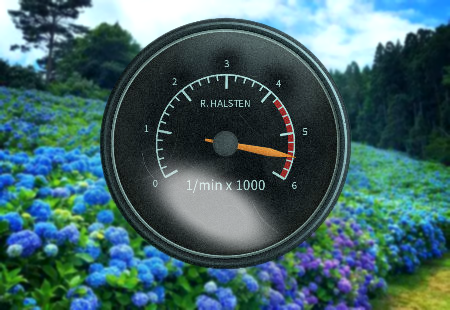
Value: 5500 rpm
